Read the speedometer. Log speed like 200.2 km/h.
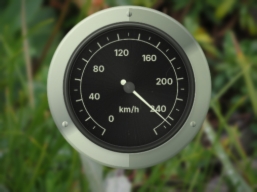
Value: 245 km/h
